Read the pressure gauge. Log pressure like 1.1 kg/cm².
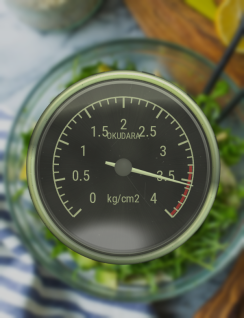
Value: 3.55 kg/cm²
